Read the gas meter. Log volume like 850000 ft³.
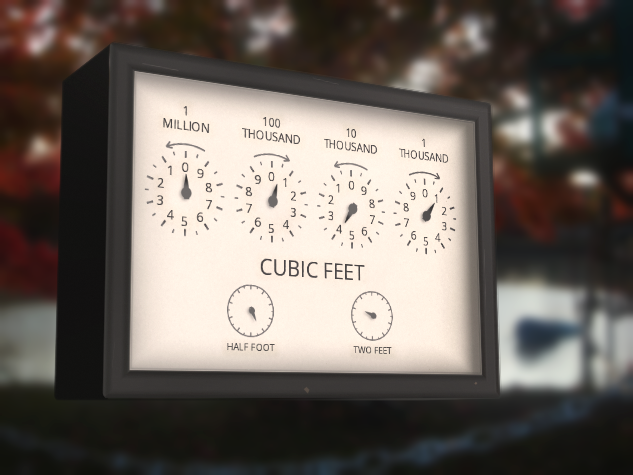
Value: 4100 ft³
